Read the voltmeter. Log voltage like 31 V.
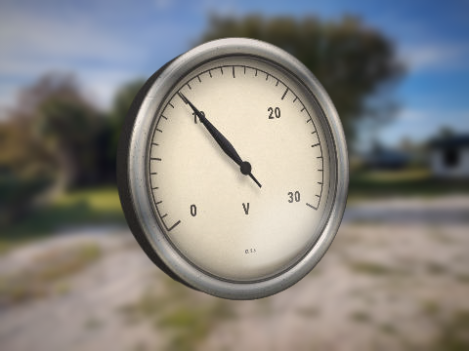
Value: 10 V
